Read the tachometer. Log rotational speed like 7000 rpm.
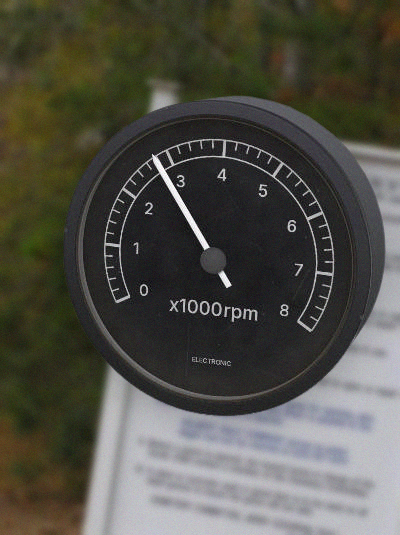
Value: 2800 rpm
